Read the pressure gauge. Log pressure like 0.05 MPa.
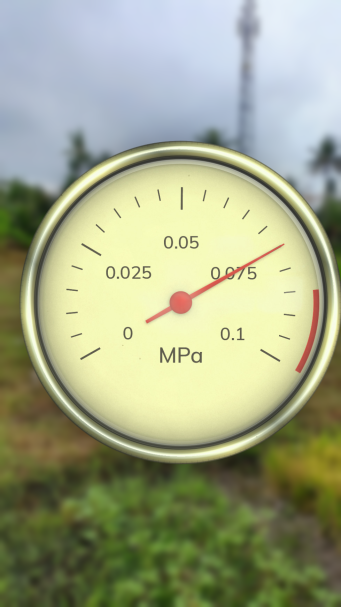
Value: 0.075 MPa
